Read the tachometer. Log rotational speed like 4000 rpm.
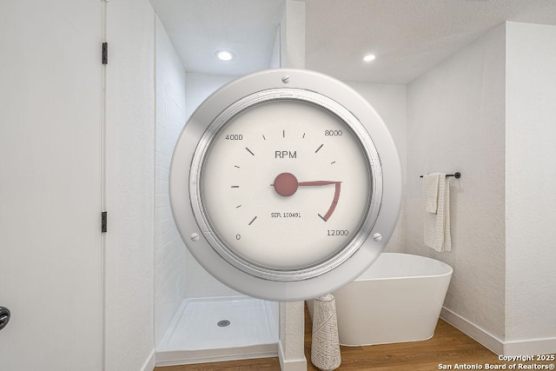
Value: 10000 rpm
